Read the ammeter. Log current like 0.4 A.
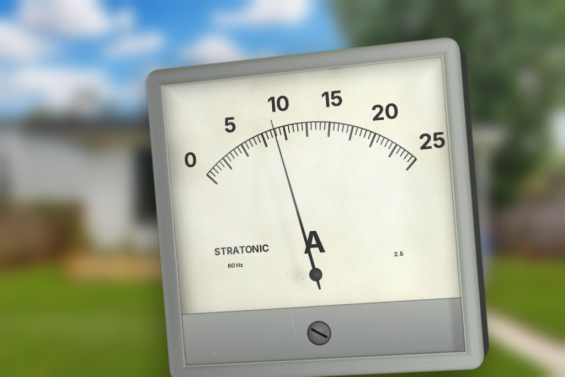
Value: 9 A
